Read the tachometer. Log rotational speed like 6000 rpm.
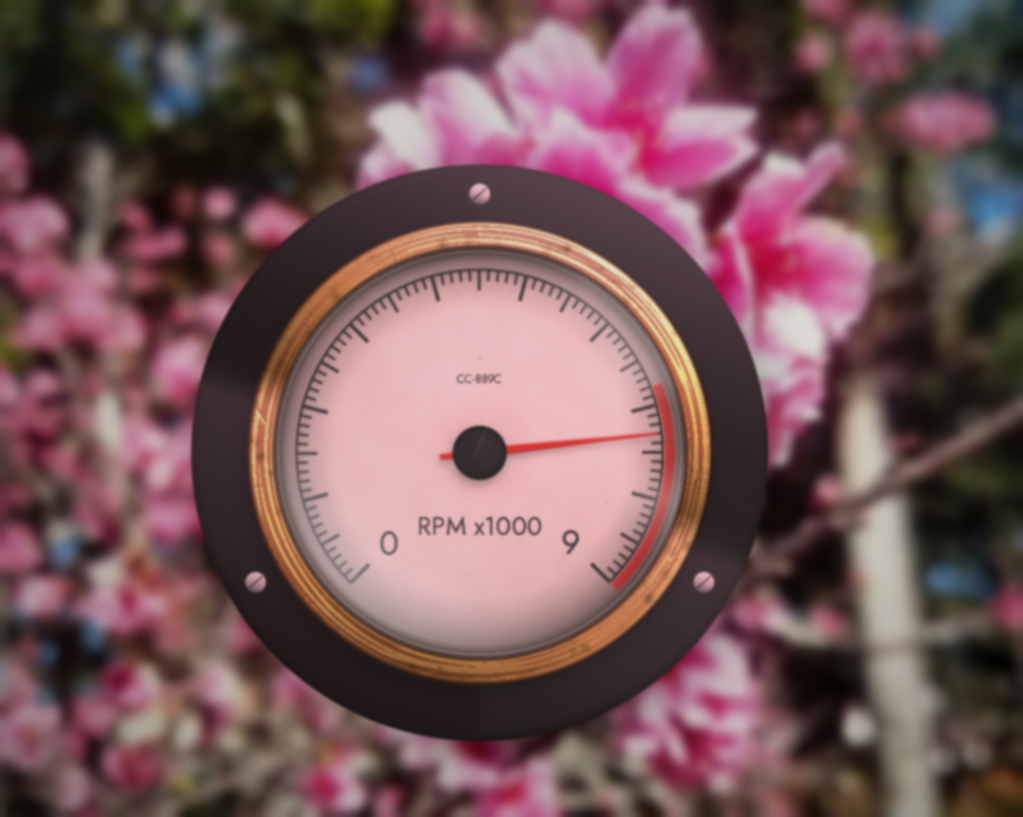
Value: 7300 rpm
